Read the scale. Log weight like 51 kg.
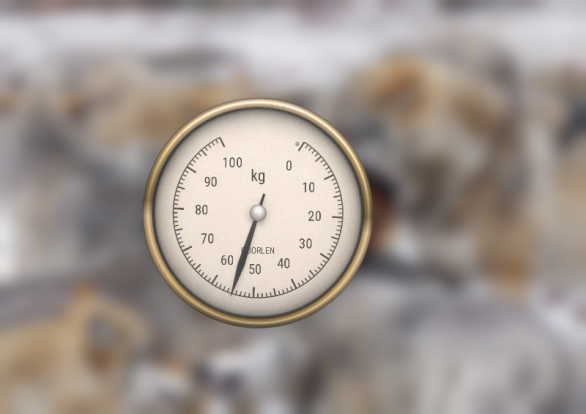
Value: 55 kg
